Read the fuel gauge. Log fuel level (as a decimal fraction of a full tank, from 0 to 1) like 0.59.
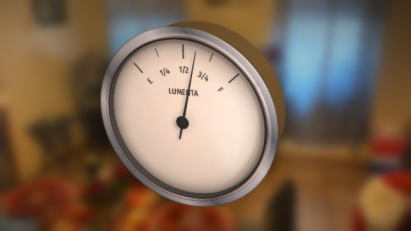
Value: 0.625
